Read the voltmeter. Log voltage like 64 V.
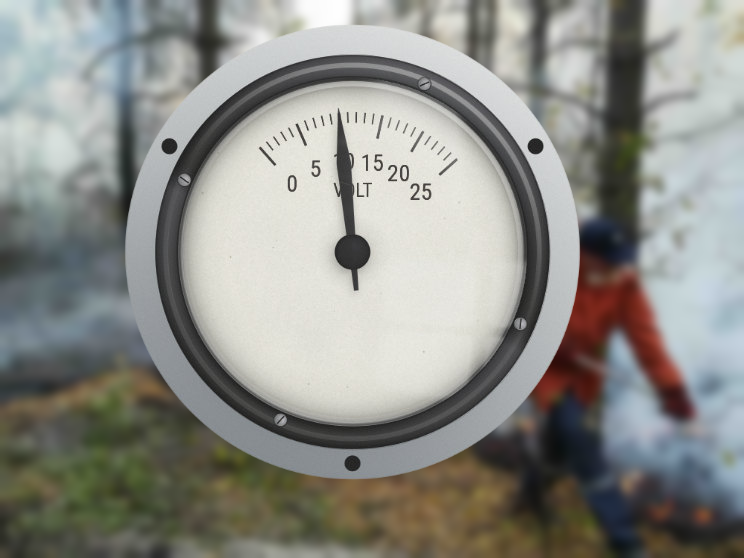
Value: 10 V
